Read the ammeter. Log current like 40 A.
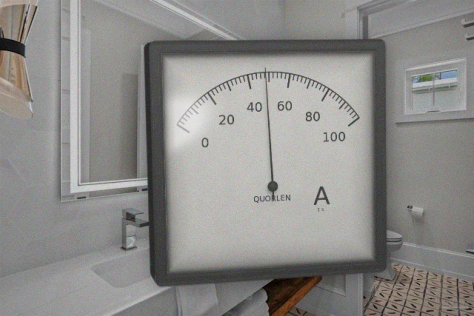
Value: 48 A
